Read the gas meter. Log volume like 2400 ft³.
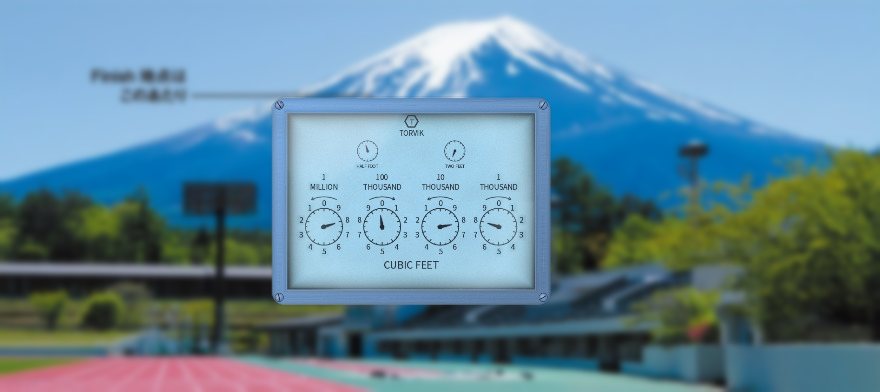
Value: 797800 ft³
